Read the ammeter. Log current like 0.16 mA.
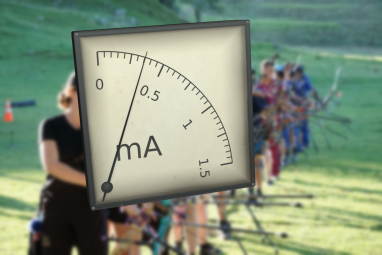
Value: 0.35 mA
